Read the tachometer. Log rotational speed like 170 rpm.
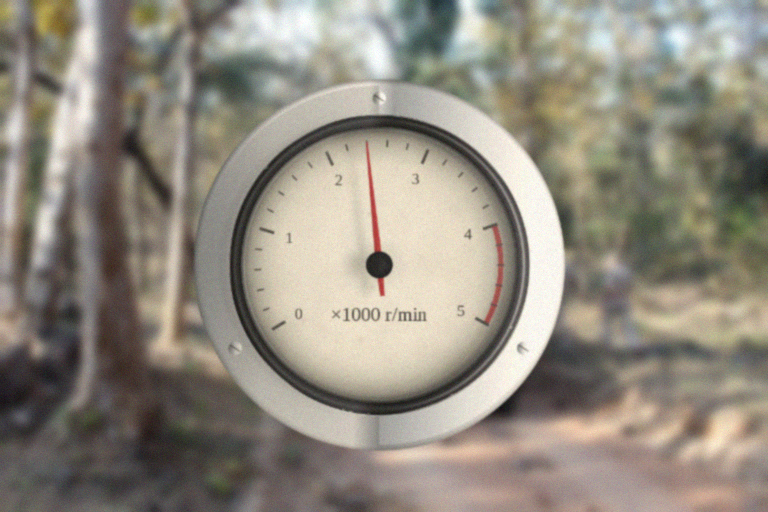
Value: 2400 rpm
